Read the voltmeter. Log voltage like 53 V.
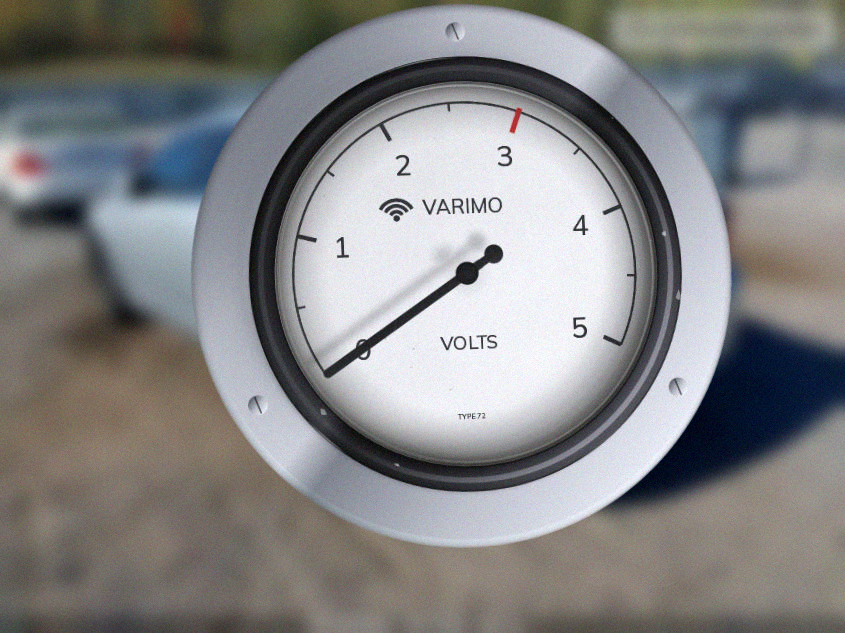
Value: 0 V
